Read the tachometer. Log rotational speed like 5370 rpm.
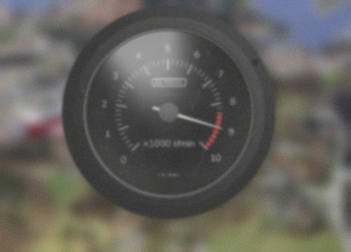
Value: 9000 rpm
